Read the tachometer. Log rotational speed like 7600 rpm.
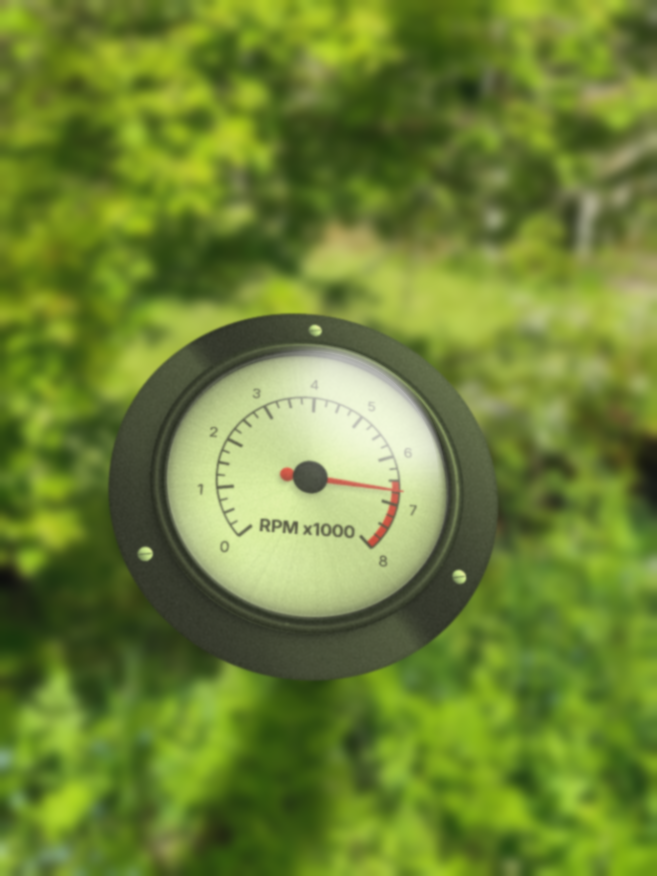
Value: 6750 rpm
